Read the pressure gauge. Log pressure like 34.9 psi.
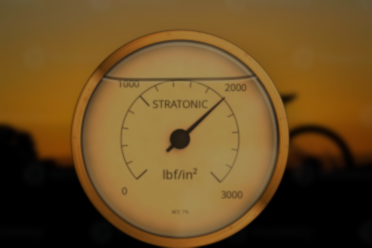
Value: 2000 psi
